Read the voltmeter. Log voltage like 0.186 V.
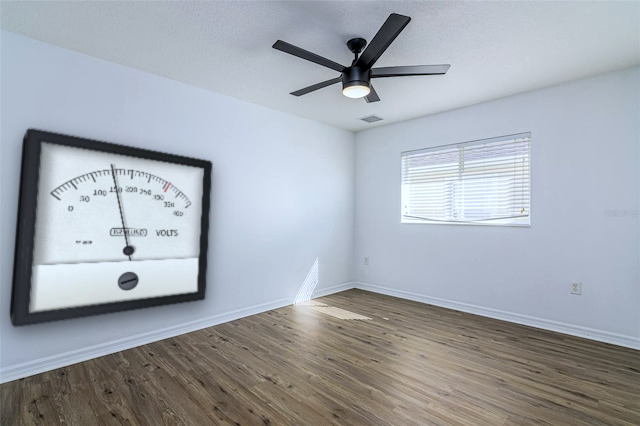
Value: 150 V
